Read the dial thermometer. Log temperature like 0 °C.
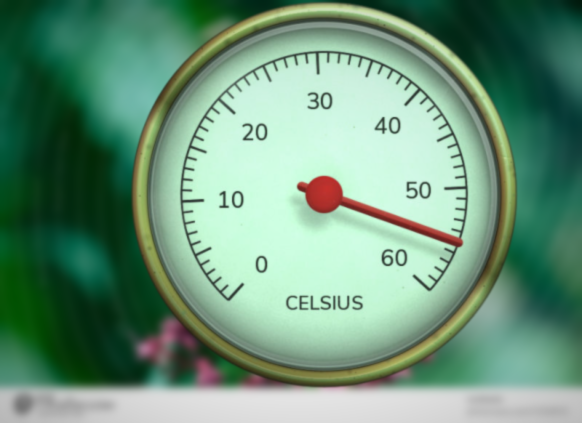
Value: 55 °C
